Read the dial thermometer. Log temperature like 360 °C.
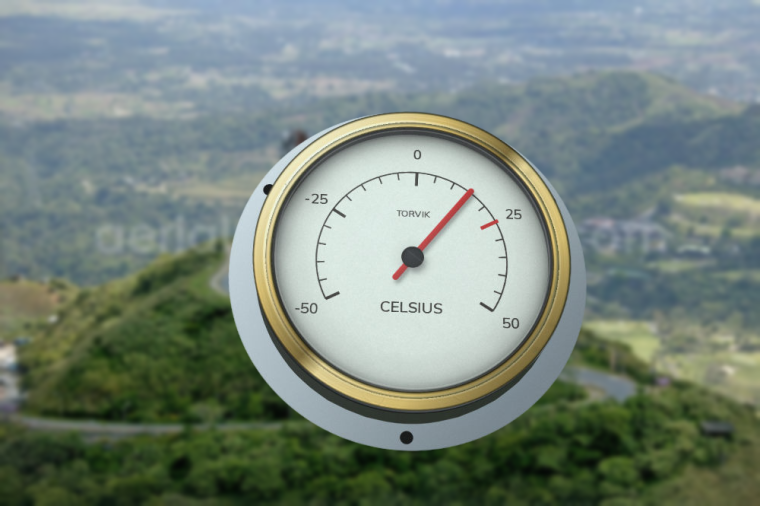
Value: 15 °C
